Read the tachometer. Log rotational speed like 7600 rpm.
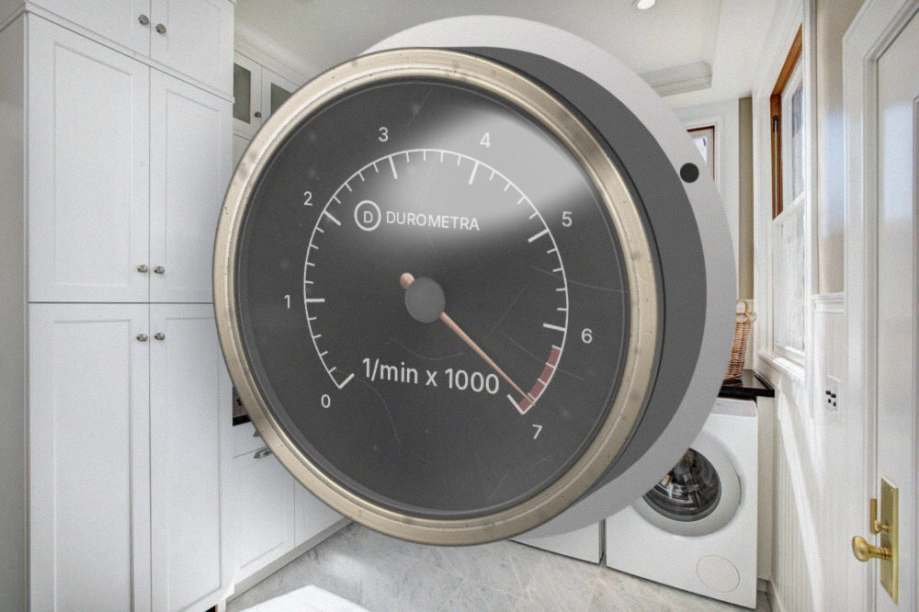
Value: 6800 rpm
